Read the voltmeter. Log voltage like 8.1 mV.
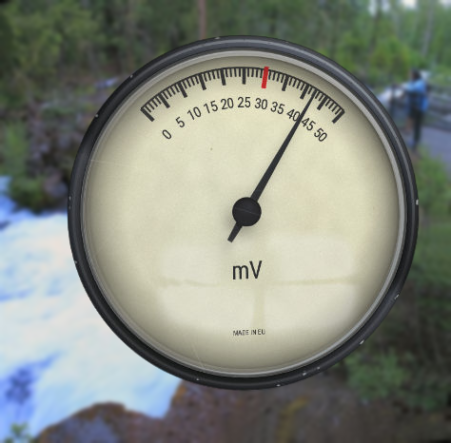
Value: 42 mV
